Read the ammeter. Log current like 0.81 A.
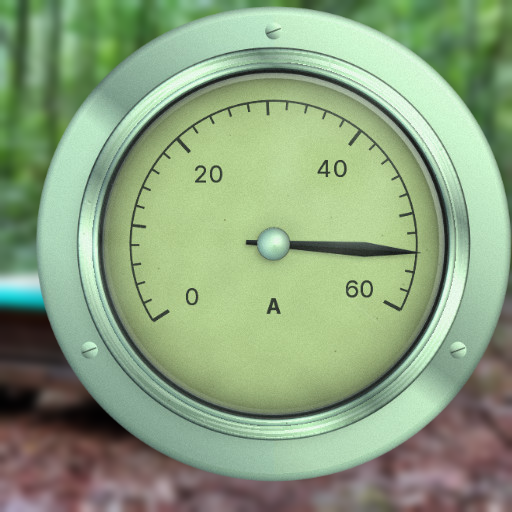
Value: 54 A
